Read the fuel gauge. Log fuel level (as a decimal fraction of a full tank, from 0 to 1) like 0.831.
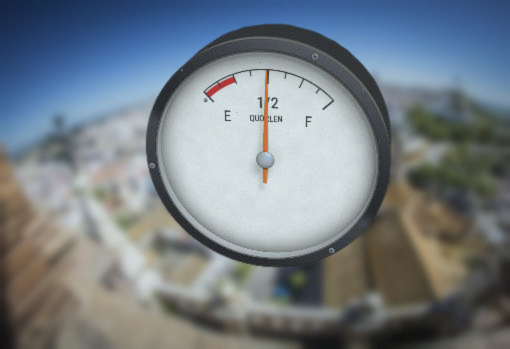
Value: 0.5
